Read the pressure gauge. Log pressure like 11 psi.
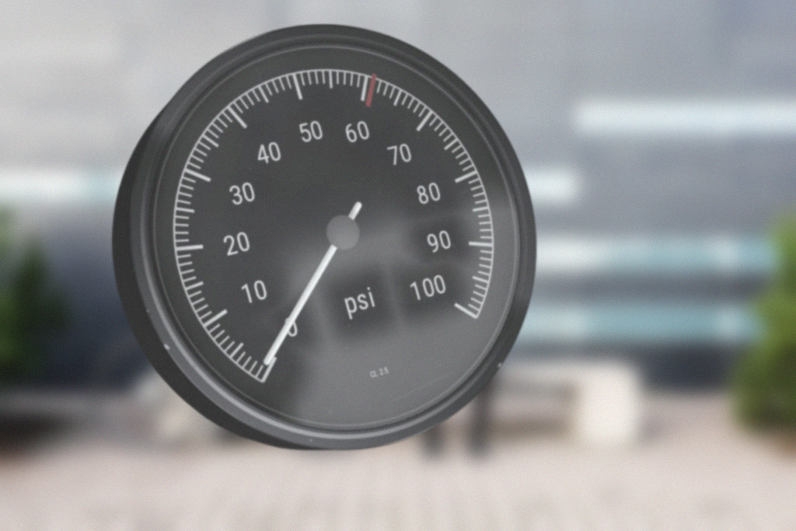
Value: 1 psi
